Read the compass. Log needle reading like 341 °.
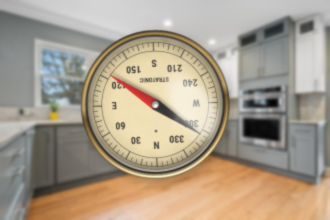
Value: 125 °
